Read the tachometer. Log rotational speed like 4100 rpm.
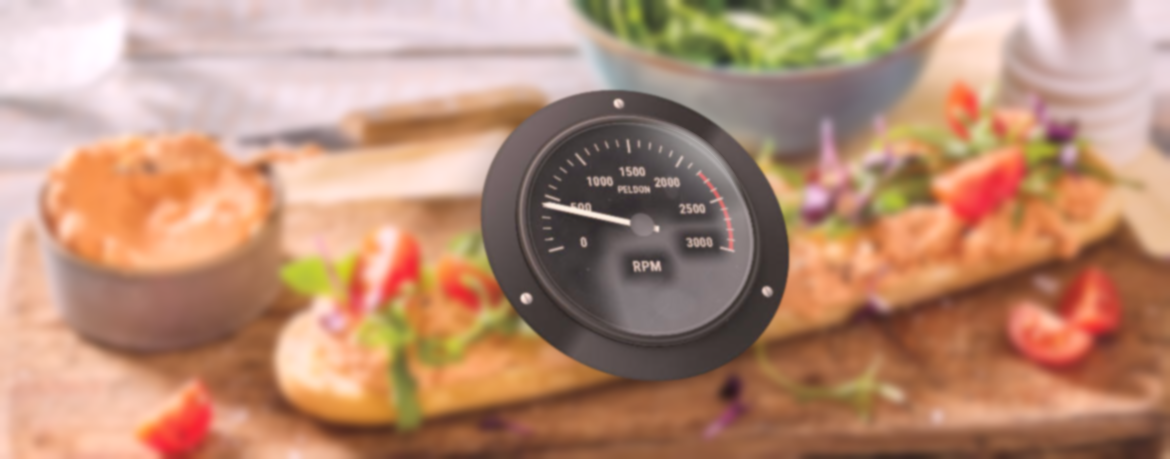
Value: 400 rpm
